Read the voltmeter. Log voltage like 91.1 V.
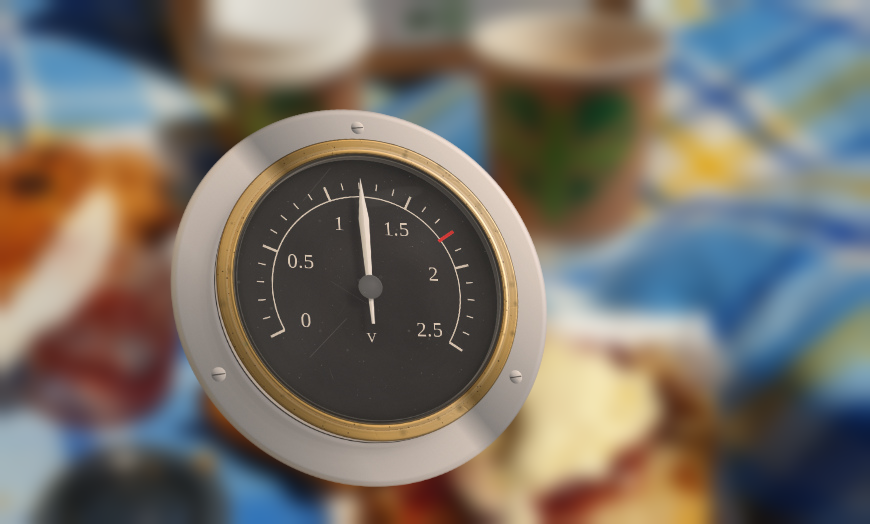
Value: 1.2 V
